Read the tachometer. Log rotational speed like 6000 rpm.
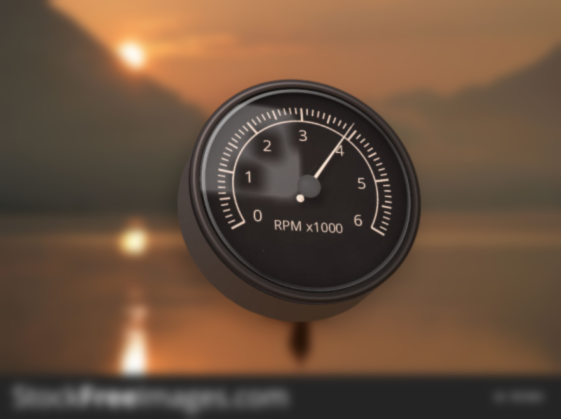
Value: 3900 rpm
